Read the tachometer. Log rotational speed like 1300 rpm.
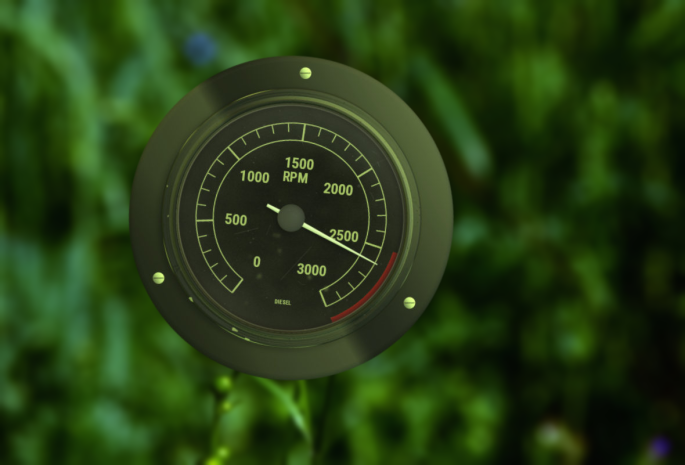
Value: 2600 rpm
